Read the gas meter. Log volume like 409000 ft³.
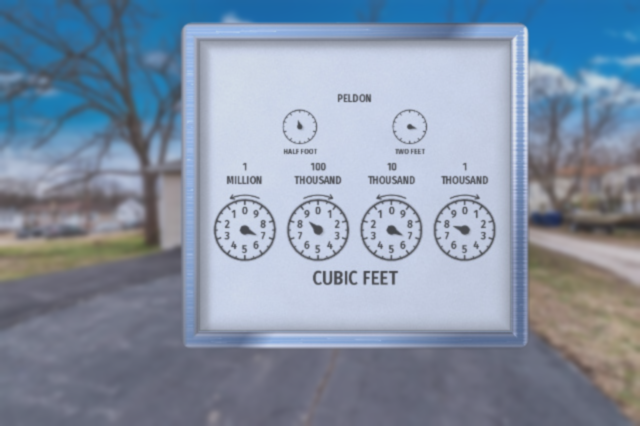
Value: 686800 ft³
